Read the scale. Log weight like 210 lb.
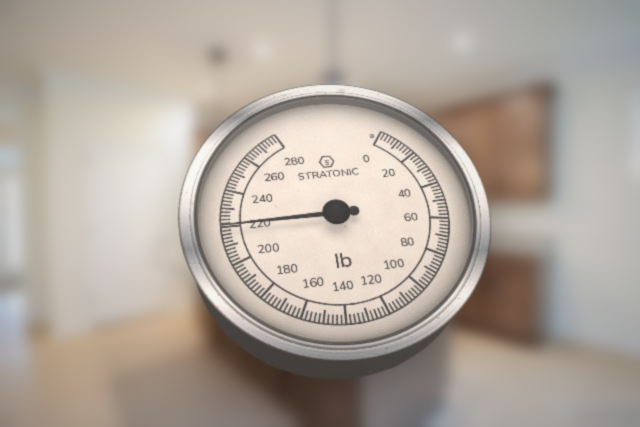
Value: 220 lb
